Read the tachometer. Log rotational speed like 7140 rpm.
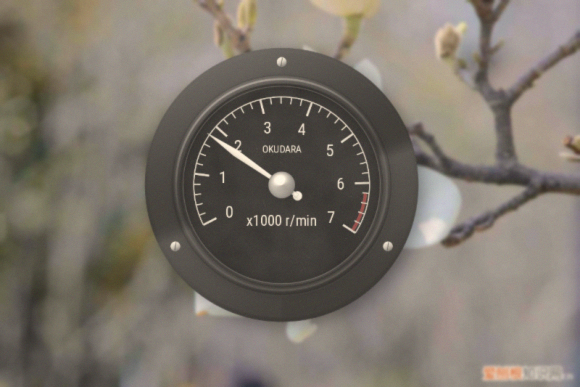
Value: 1800 rpm
